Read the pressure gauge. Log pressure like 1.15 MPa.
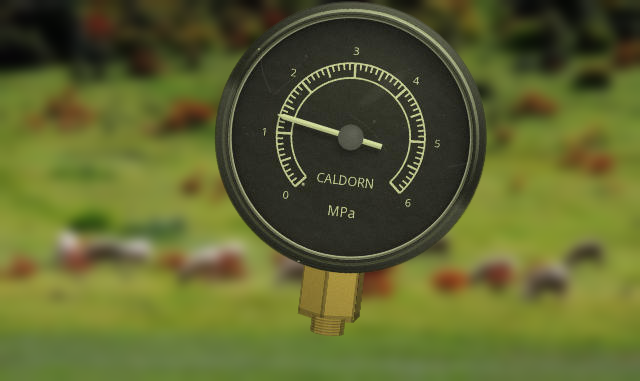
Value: 1.3 MPa
